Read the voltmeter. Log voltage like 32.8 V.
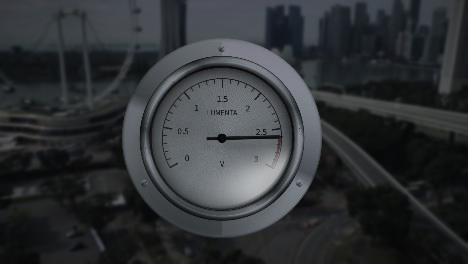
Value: 2.6 V
